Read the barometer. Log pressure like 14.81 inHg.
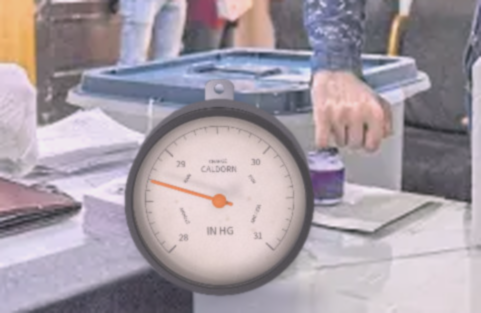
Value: 28.7 inHg
